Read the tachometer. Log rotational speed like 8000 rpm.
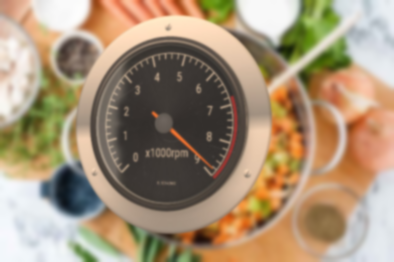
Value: 8800 rpm
